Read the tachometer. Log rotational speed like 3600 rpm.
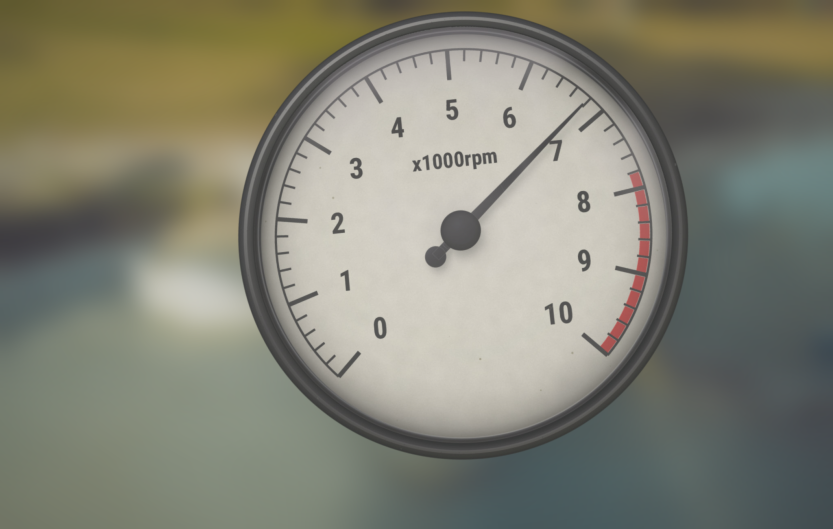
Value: 6800 rpm
